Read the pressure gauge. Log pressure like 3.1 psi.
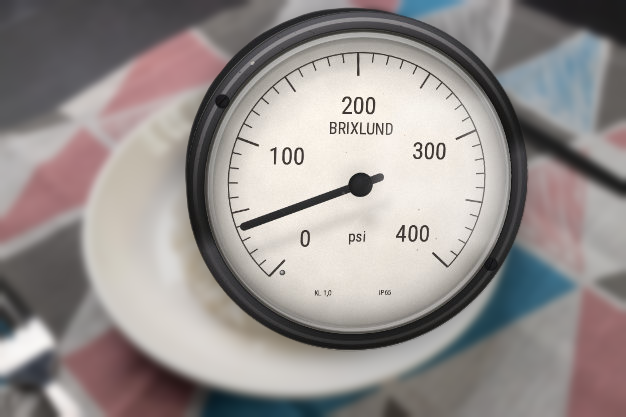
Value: 40 psi
